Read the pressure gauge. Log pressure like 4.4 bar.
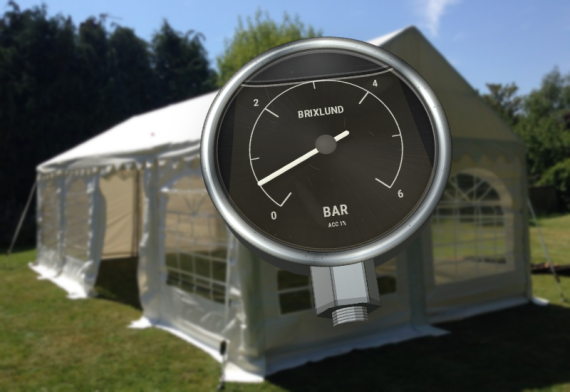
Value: 0.5 bar
